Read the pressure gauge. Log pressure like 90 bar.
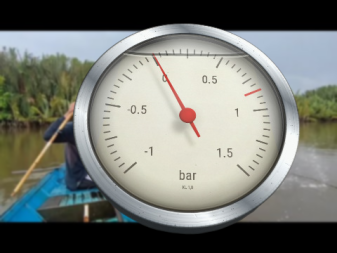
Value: 0 bar
